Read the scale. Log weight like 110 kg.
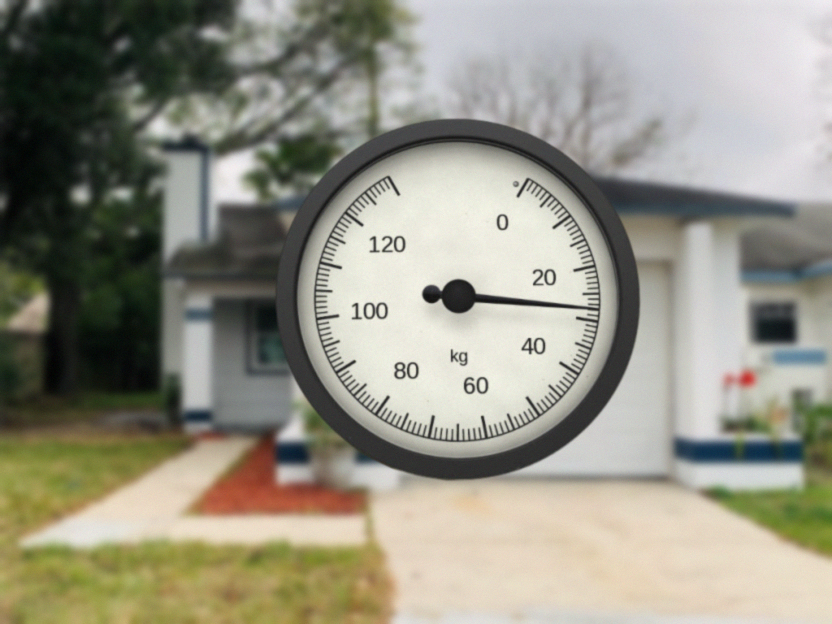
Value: 28 kg
